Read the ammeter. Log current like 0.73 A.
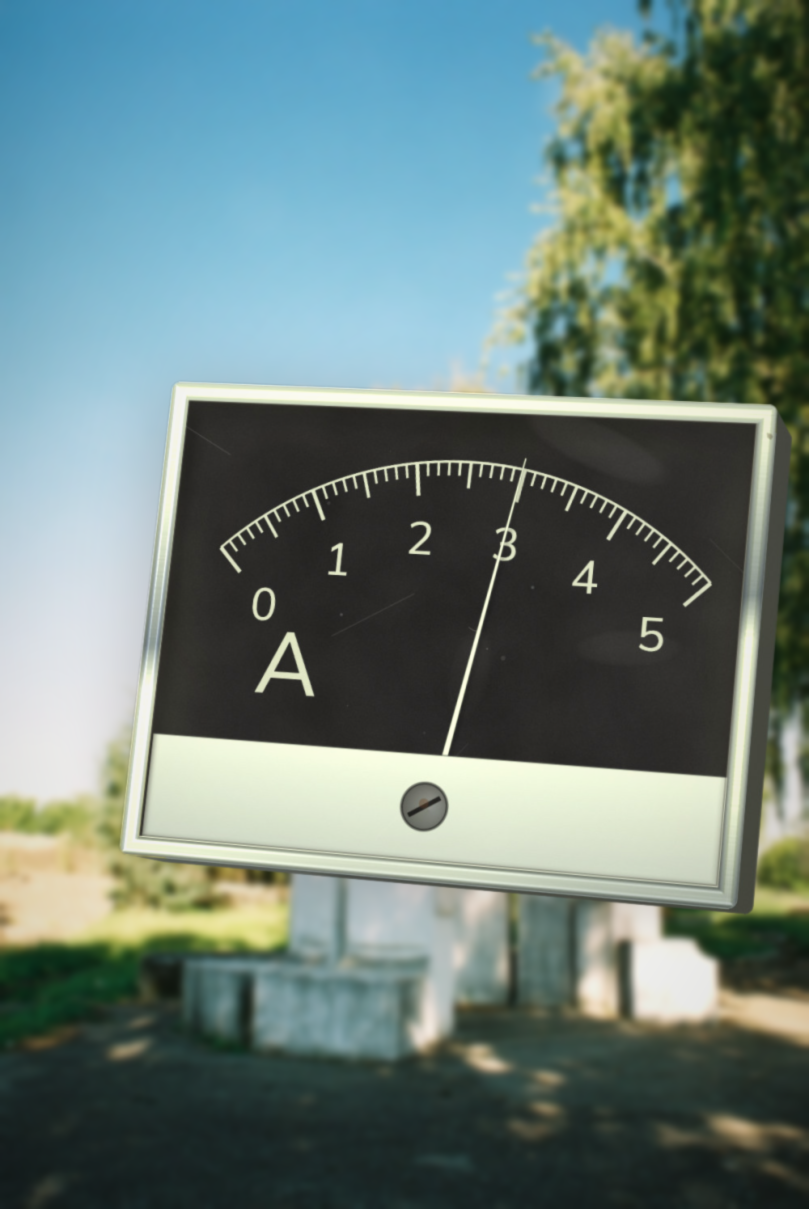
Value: 3 A
